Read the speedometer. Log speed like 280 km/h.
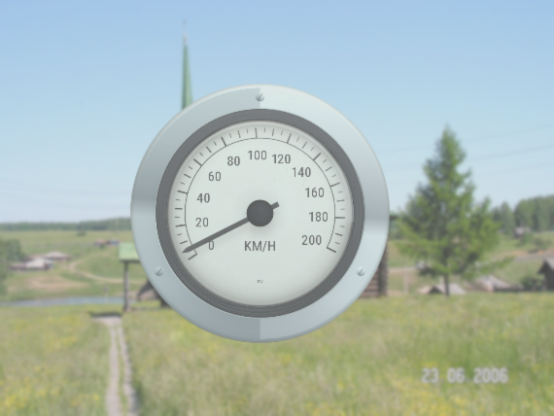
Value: 5 km/h
